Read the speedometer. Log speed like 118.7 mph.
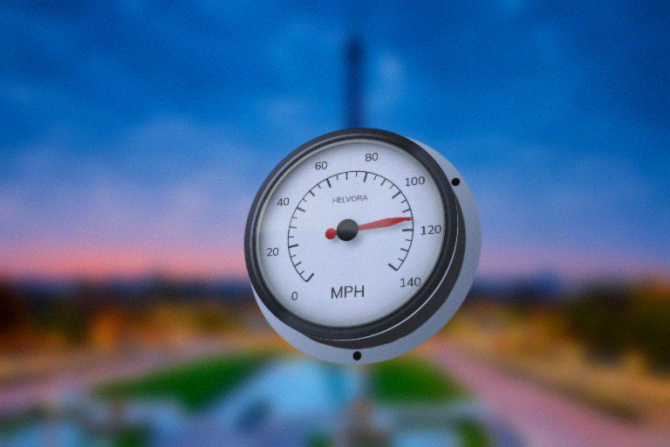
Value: 115 mph
